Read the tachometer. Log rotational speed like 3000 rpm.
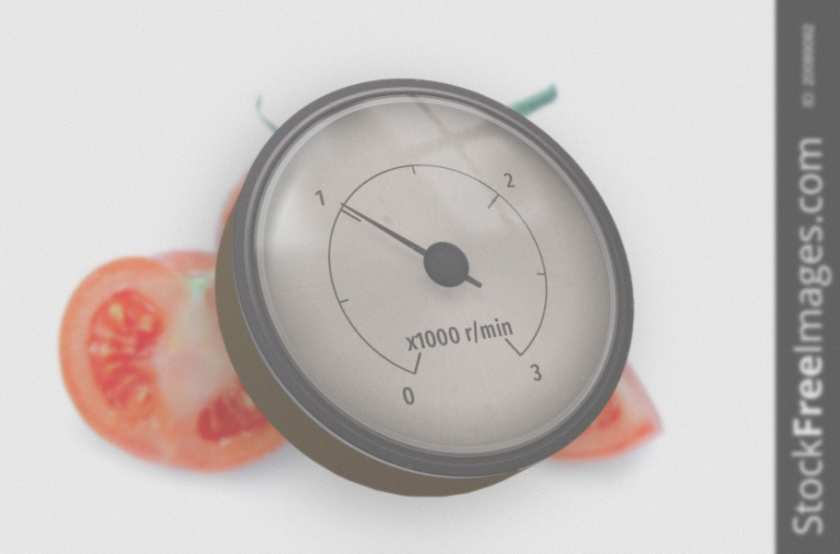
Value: 1000 rpm
